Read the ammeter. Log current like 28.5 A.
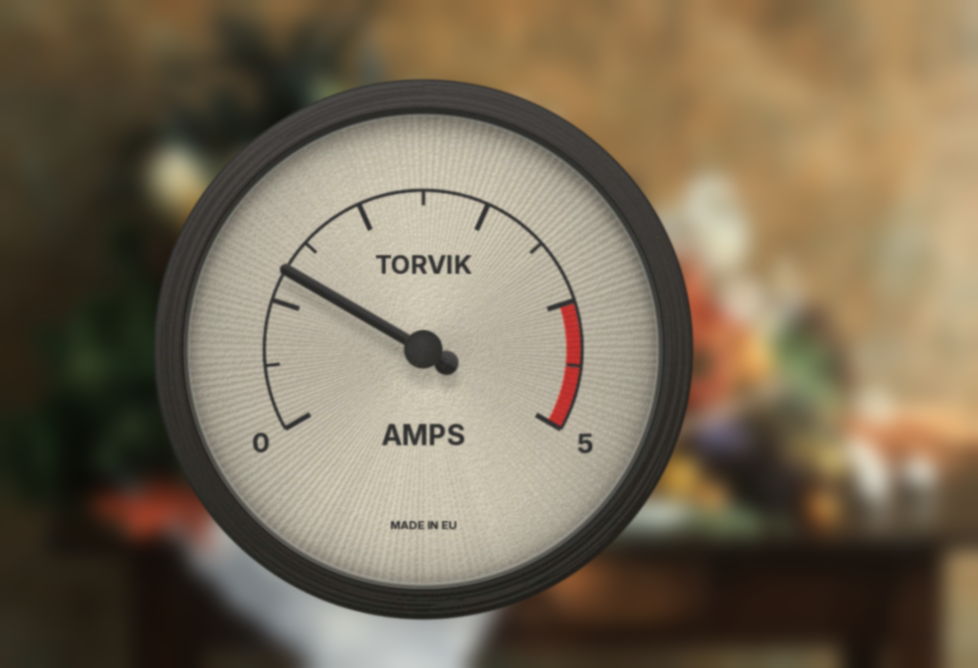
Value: 1.25 A
